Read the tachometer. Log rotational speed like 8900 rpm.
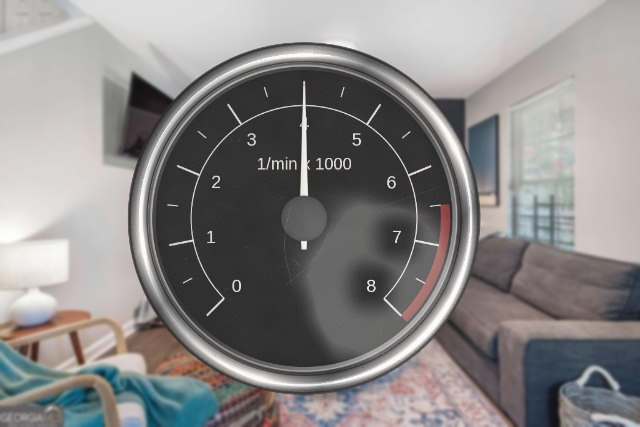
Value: 4000 rpm
